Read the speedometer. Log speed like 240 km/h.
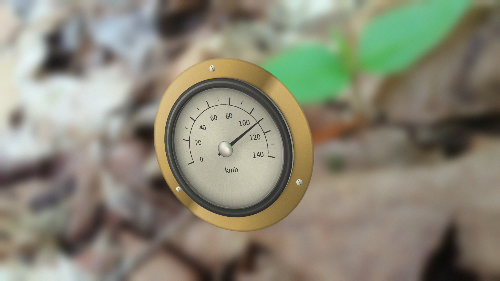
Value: 110 km/h
